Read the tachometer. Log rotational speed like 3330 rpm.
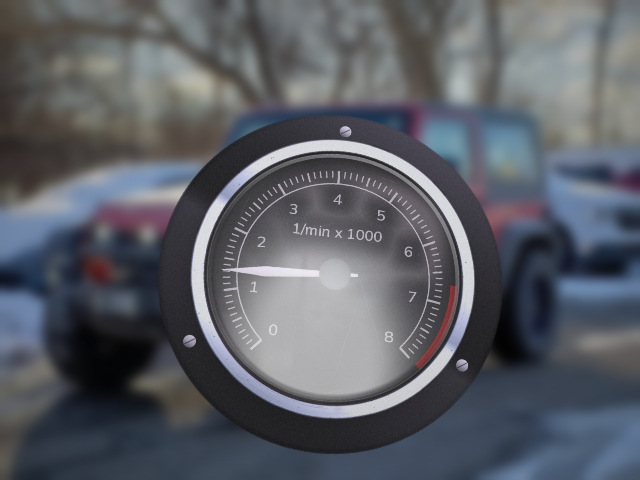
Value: 1300 rpm
